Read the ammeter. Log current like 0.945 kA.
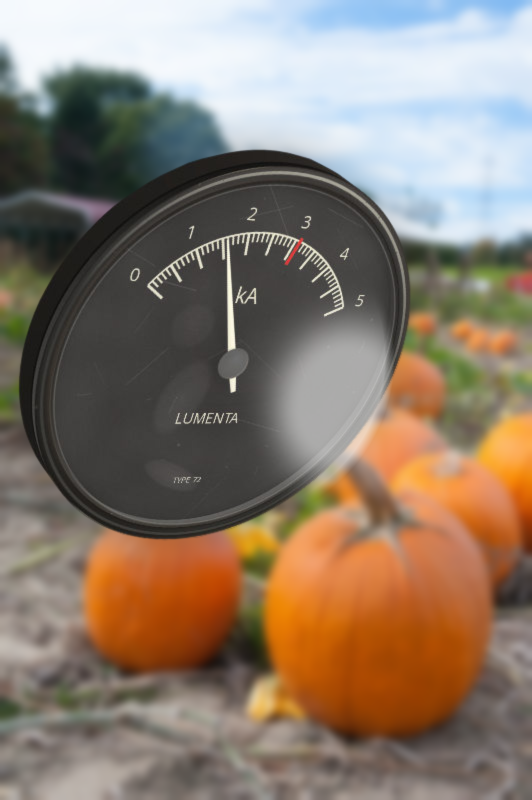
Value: 1.5 kA
